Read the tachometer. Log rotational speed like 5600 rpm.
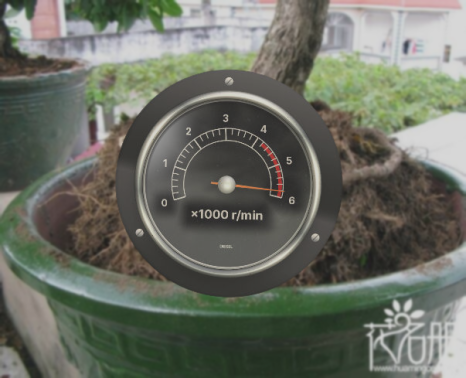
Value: 5800 rpm
